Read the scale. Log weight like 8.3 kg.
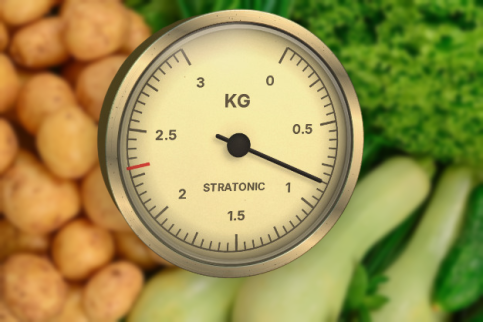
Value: 0.85 kg
